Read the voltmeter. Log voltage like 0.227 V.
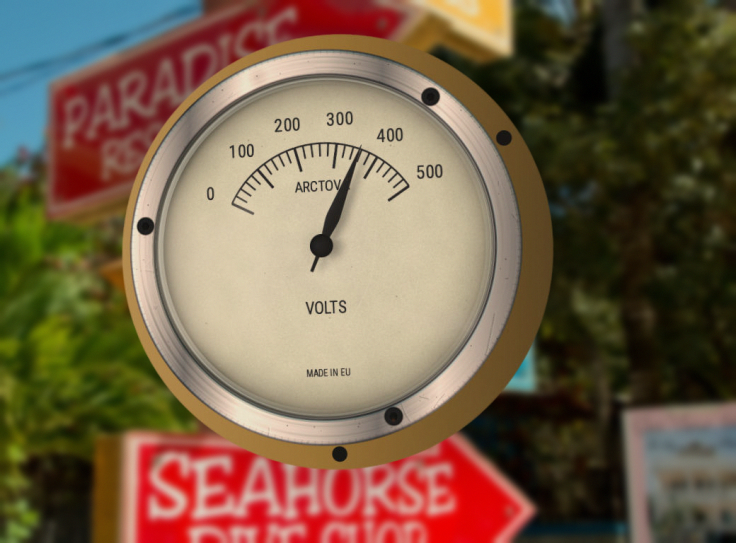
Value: 360 V
